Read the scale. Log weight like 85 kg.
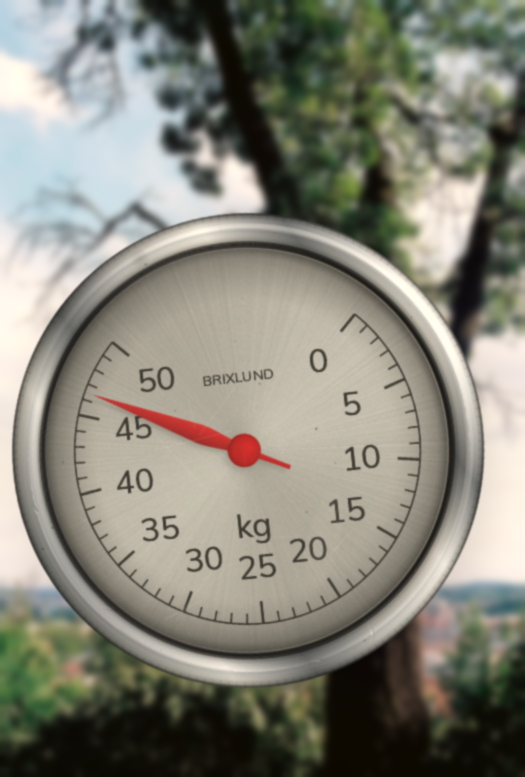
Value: 46.5 kg
